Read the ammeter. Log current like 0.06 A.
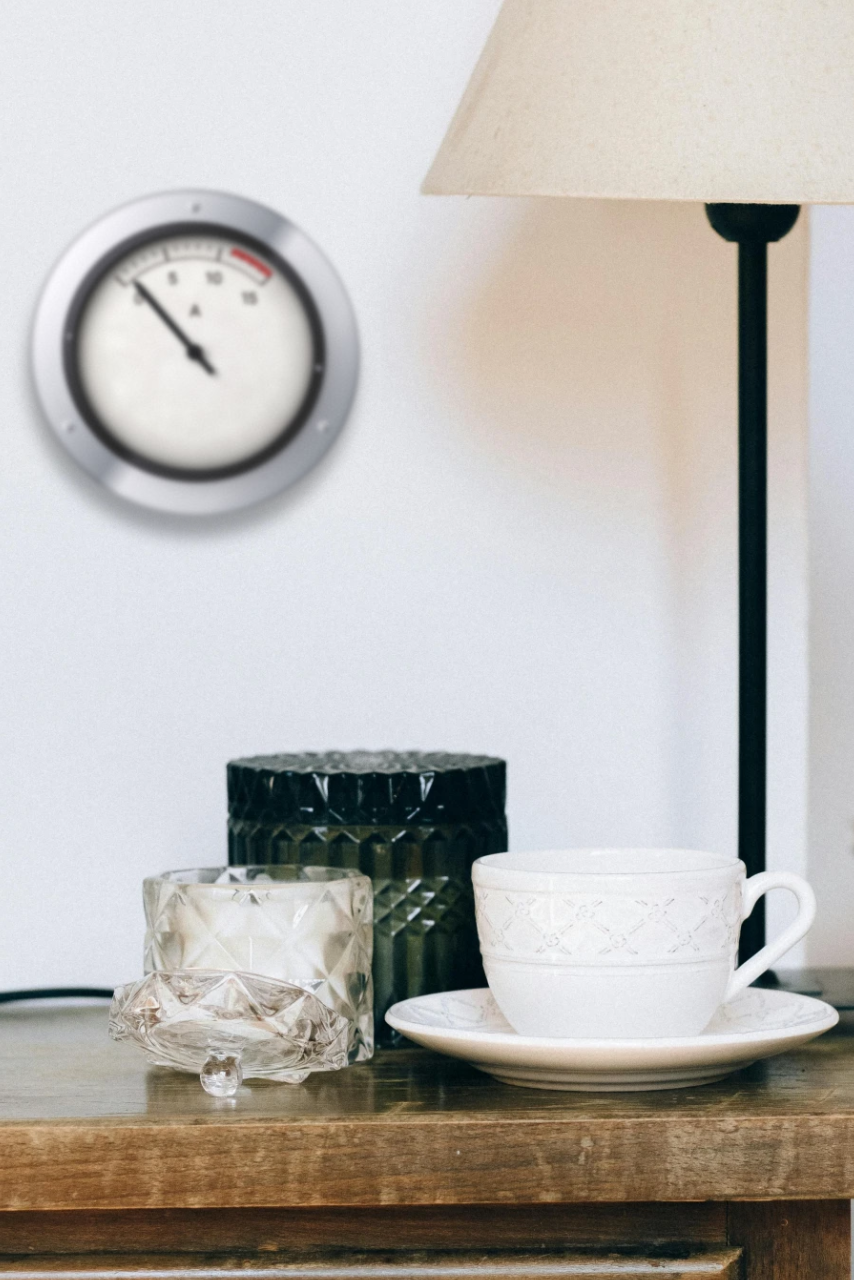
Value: 1 A
